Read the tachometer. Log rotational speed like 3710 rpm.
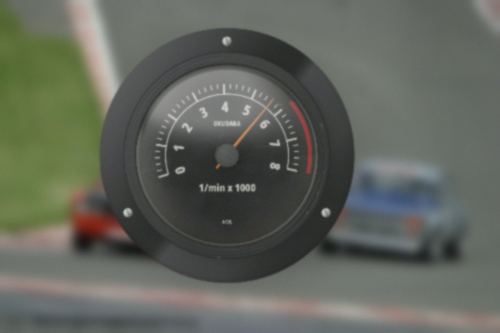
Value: 5600 rpm
